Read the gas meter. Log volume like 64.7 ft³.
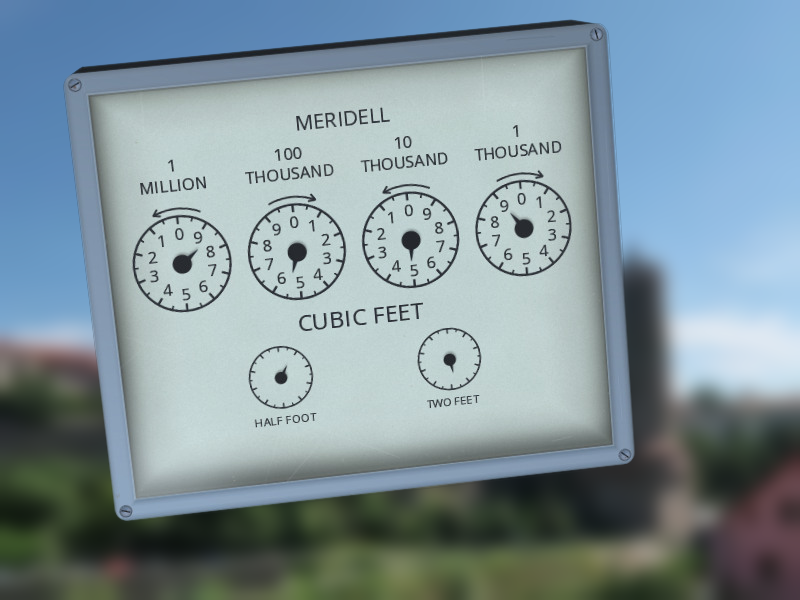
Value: 854900 ft³
